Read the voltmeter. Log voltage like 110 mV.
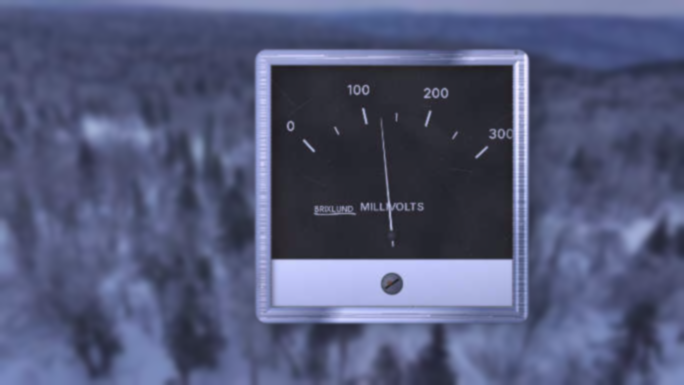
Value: 125 mV
